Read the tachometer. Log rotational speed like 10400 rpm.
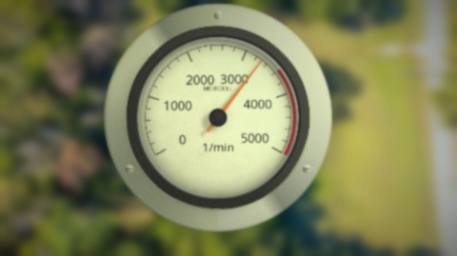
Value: 3300 rpm
